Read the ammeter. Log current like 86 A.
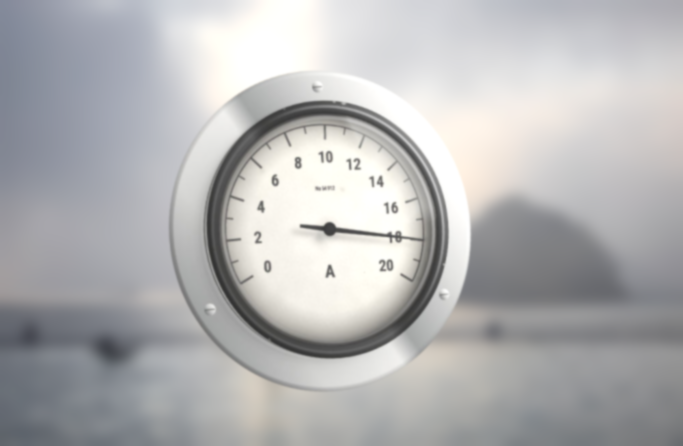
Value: 18 A
